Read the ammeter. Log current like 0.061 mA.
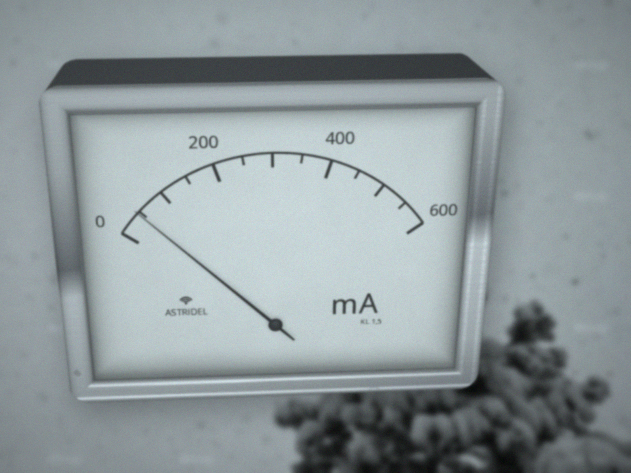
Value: 50 mA
